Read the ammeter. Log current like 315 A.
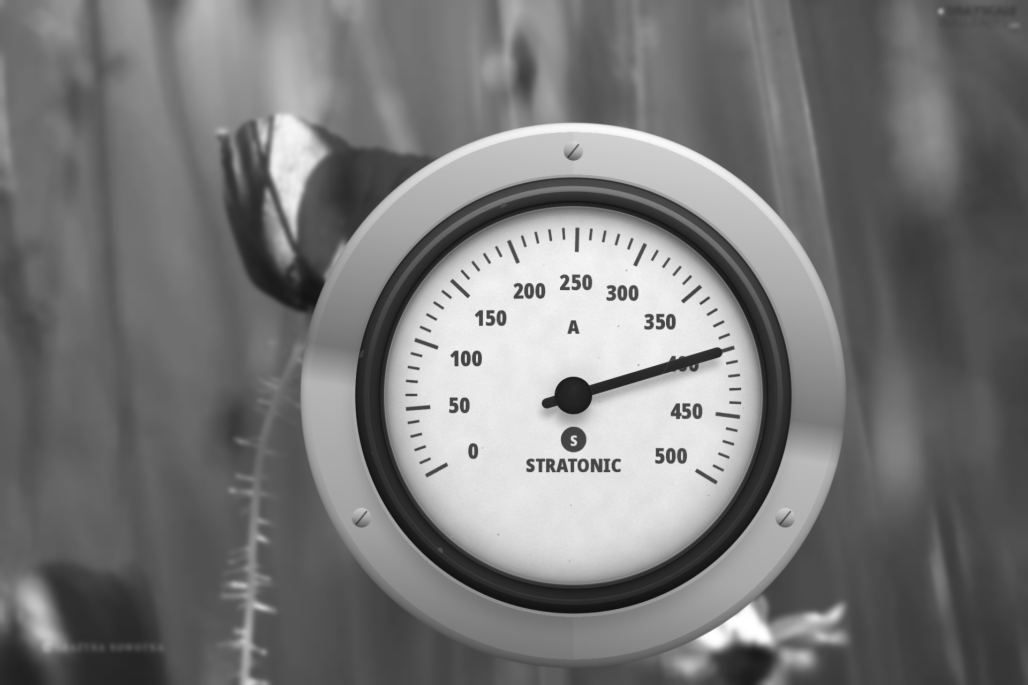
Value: 400 A
